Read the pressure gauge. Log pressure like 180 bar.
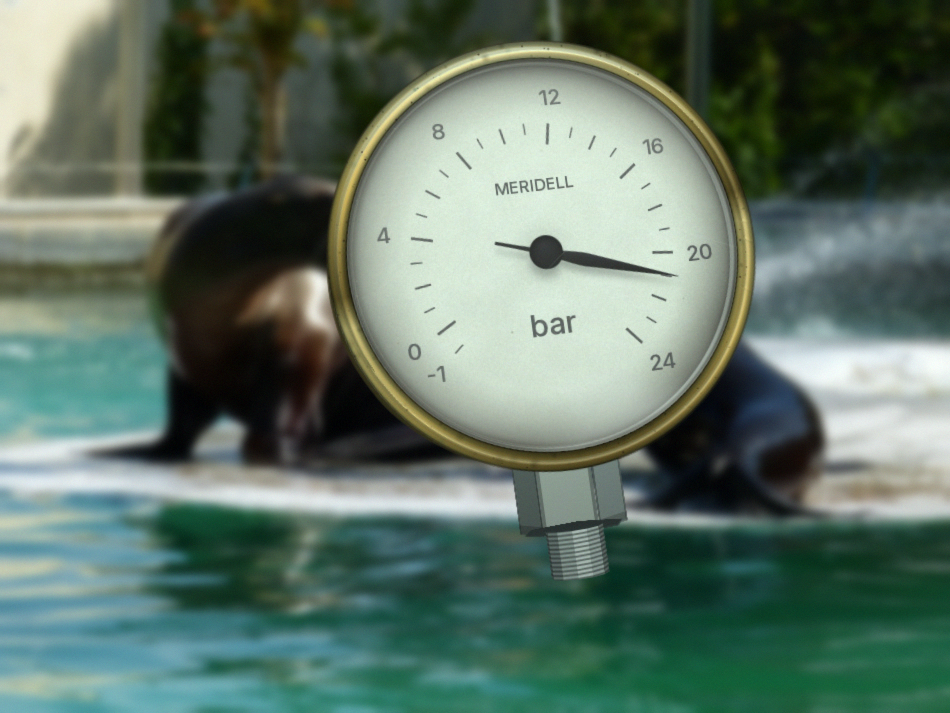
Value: 21 bar
